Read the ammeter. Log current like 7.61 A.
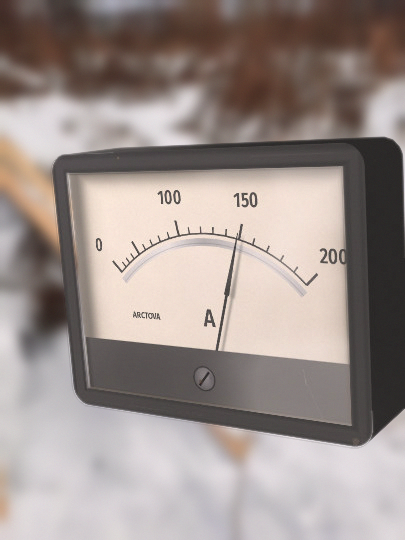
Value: 150 A
